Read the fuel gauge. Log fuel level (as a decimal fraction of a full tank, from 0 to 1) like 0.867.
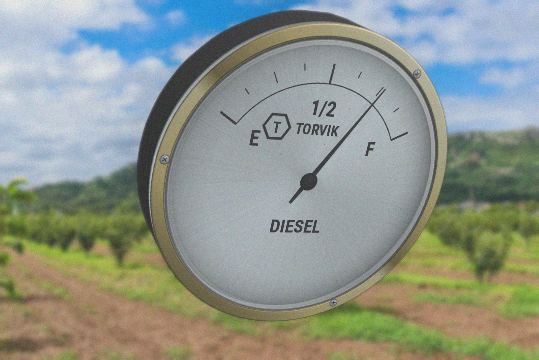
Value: 0.75
